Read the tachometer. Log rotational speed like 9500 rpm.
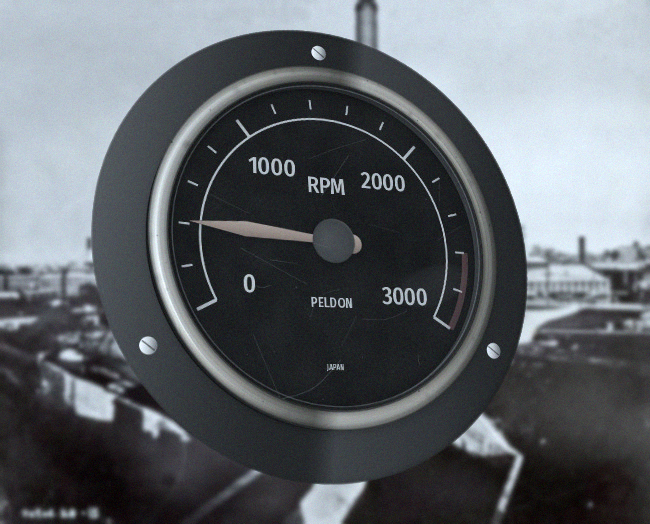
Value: 400 rpm
